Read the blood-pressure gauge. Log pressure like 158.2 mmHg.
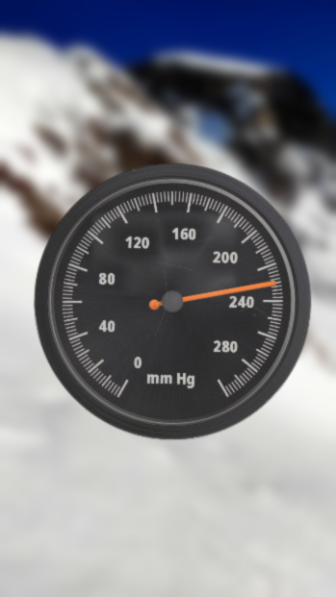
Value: 230 mmHg
